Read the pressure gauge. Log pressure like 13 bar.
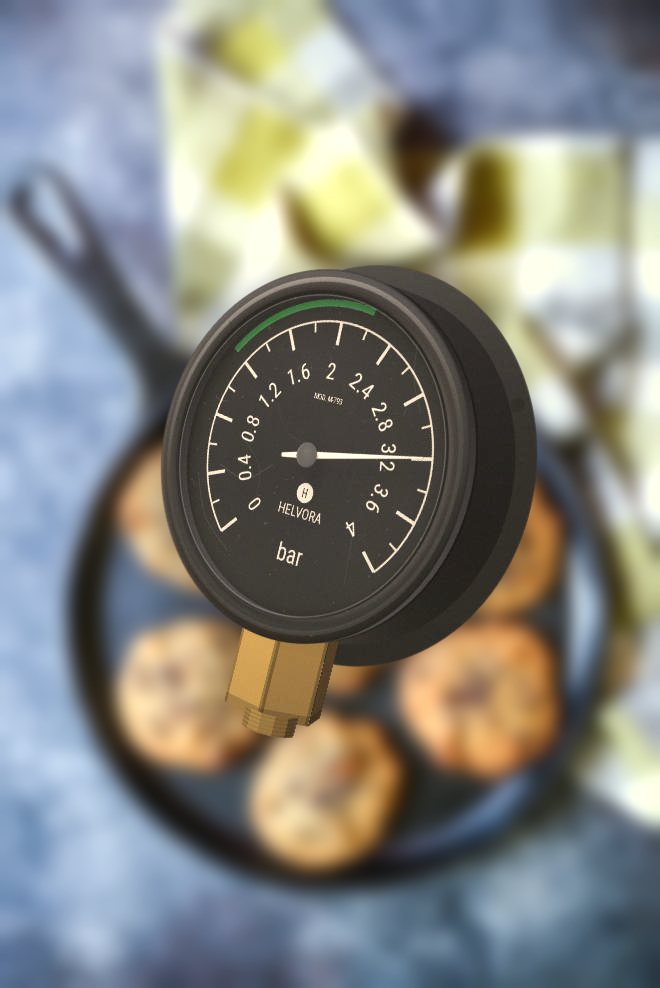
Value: 3.2 bar
